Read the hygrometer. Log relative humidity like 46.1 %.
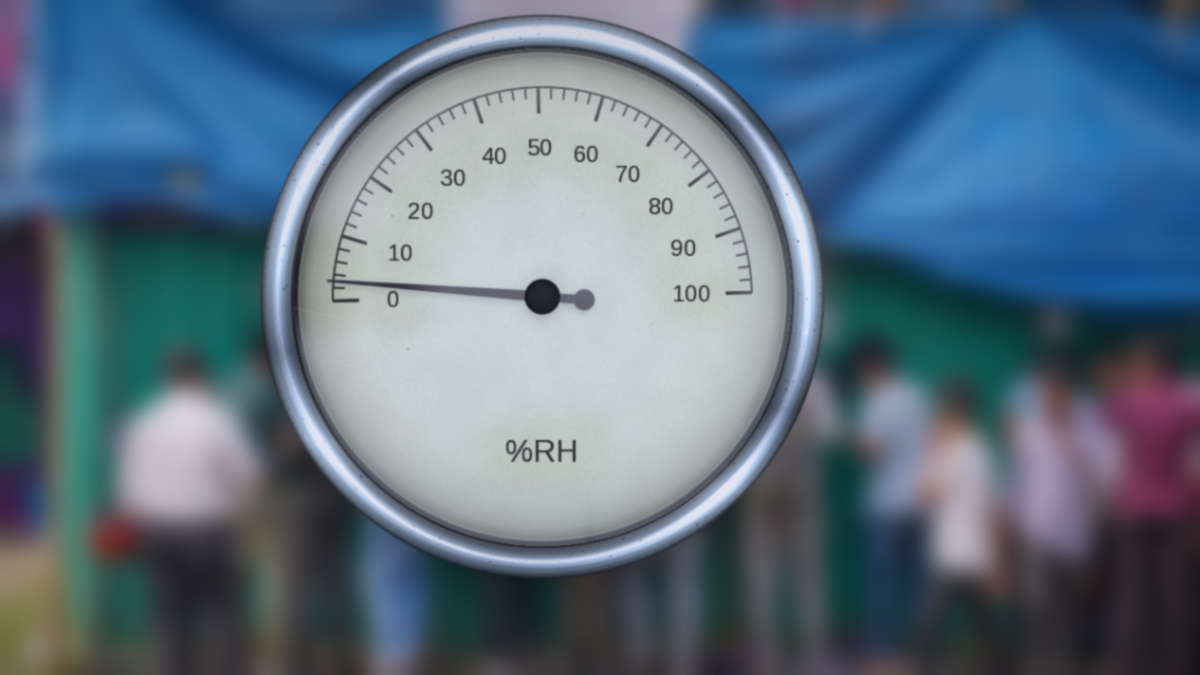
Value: 3 %
